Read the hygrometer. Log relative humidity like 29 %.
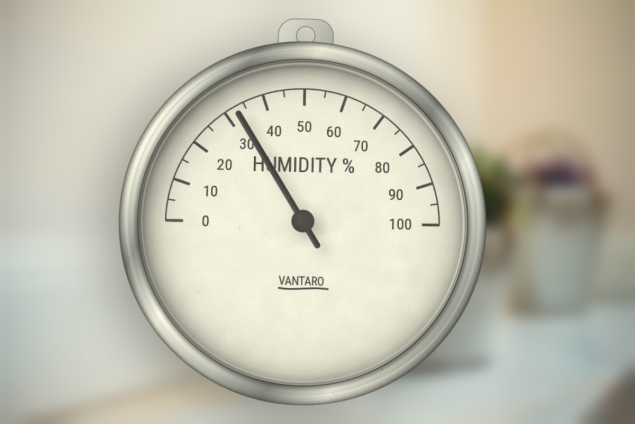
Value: 32.5 %
